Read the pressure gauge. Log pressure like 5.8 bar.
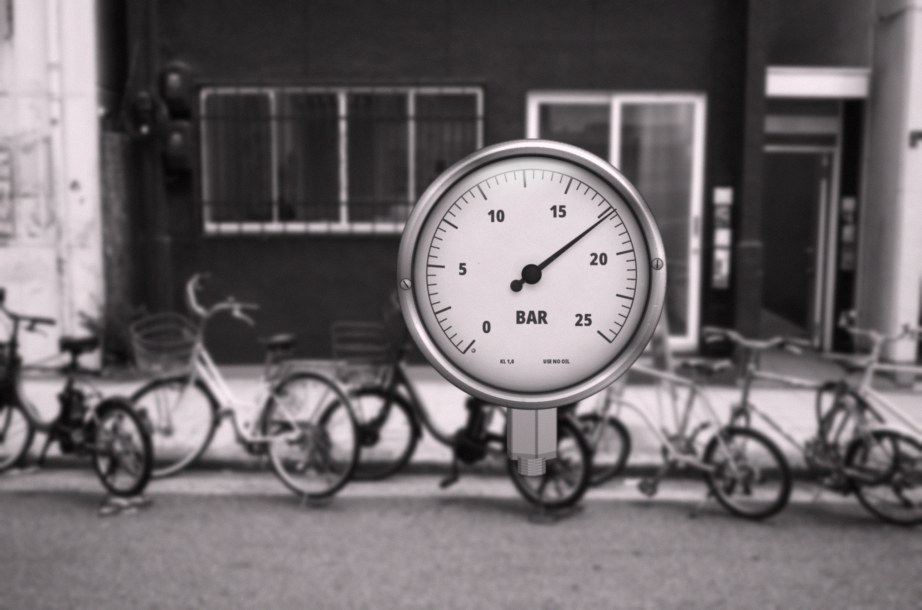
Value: 17.75 bar
